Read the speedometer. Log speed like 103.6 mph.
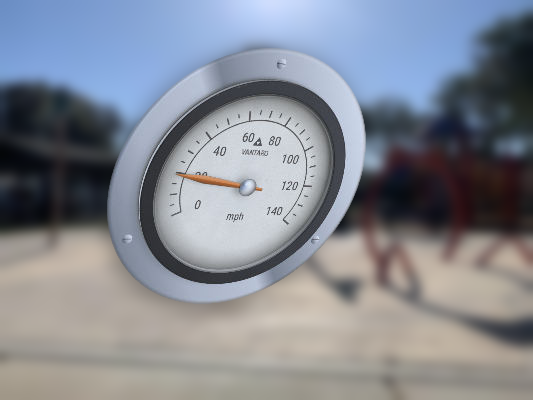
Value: 20 mph
